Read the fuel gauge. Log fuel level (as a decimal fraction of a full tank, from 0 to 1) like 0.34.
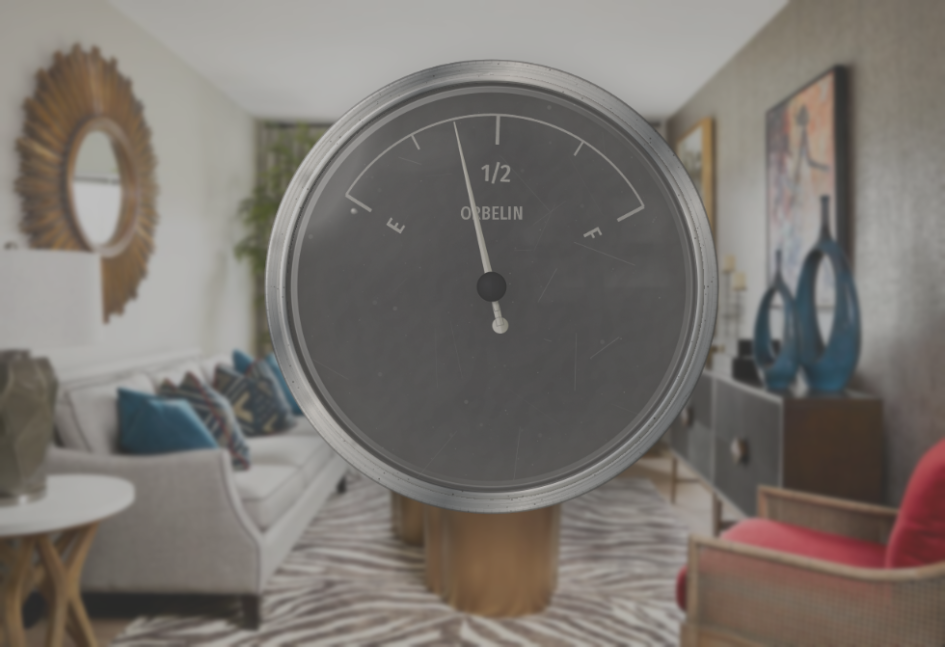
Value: 0.375
